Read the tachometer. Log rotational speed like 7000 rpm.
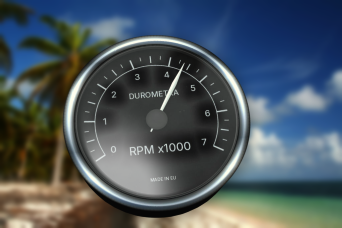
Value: 4375 rpm
